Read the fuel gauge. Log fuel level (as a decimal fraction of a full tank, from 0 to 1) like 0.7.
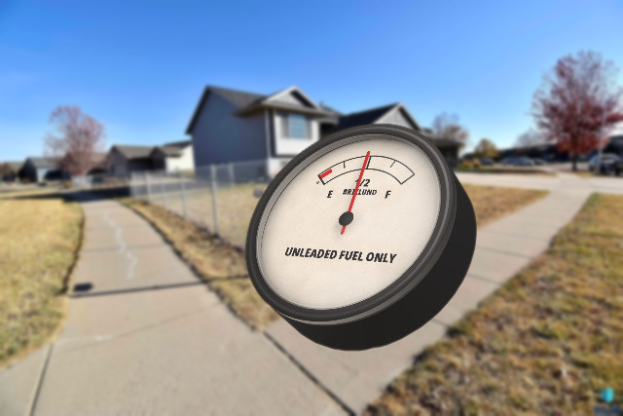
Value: 0.5
